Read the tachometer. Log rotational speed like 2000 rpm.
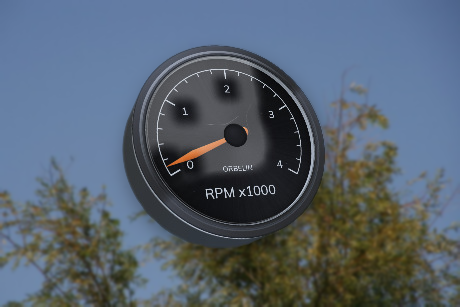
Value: 100 rpm
